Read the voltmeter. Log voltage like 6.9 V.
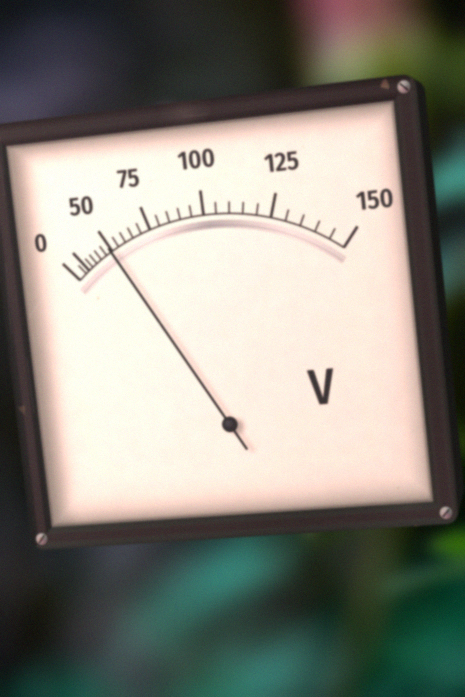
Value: 50 V
